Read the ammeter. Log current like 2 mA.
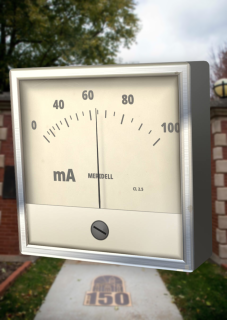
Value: 65 mA
